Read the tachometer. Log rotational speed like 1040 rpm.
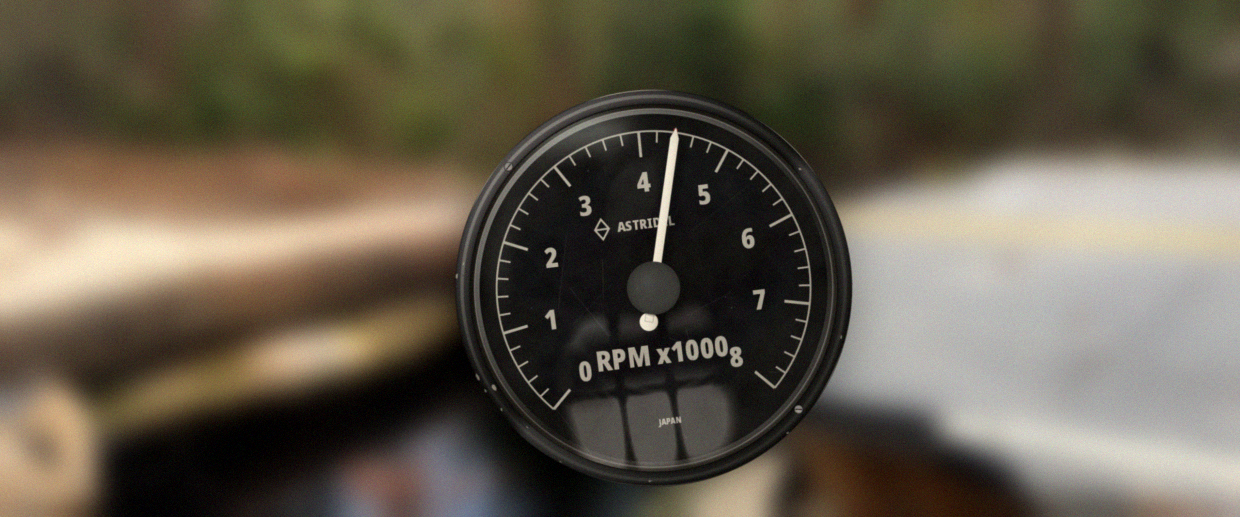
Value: 4400 rpm
